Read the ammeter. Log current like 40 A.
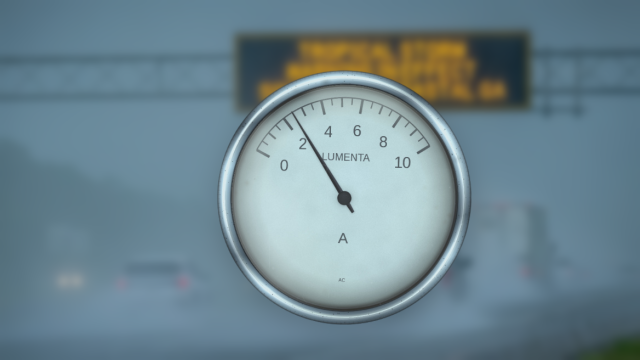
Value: 2.5 A
